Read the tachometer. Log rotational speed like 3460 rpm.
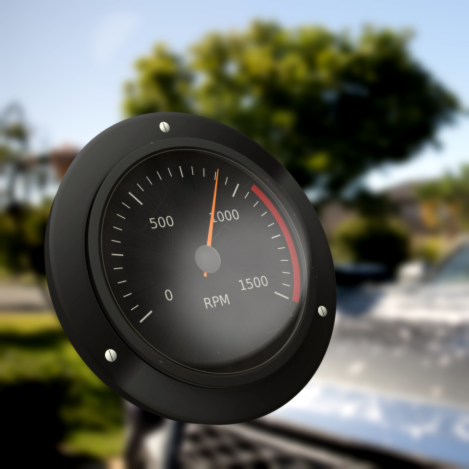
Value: 900 rpm
